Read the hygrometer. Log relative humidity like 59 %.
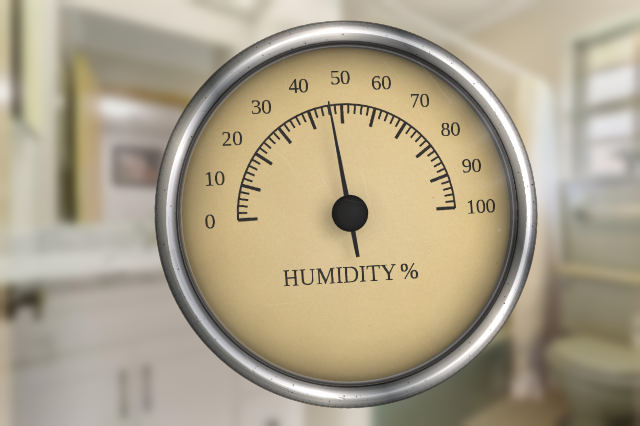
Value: 46 %
